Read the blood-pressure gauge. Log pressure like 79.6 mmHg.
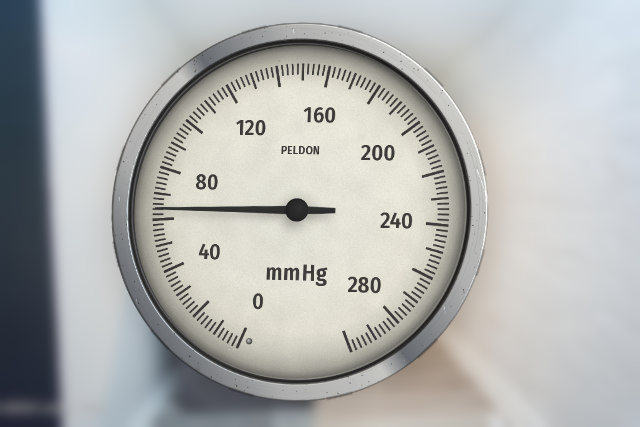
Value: 64 mmHg
